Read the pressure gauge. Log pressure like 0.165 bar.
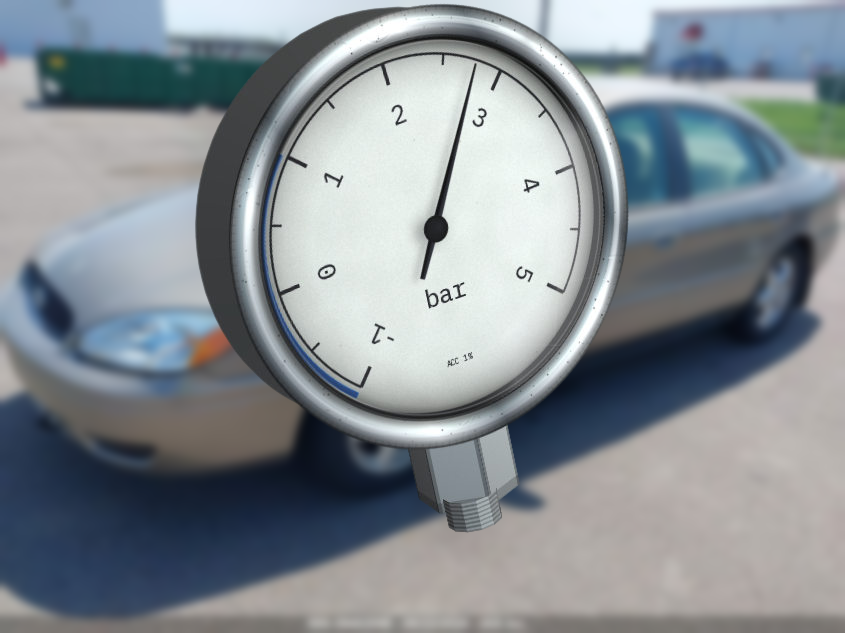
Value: 2.75 bar
